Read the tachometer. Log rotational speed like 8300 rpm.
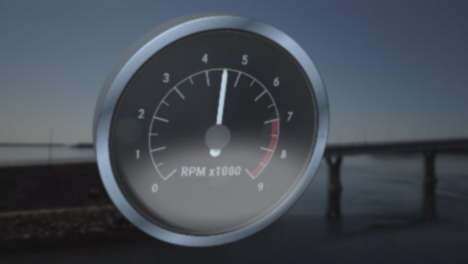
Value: 4500 rpm
